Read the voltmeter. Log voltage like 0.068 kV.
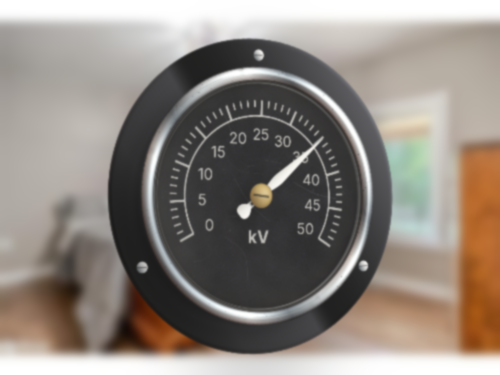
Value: 35 kV
